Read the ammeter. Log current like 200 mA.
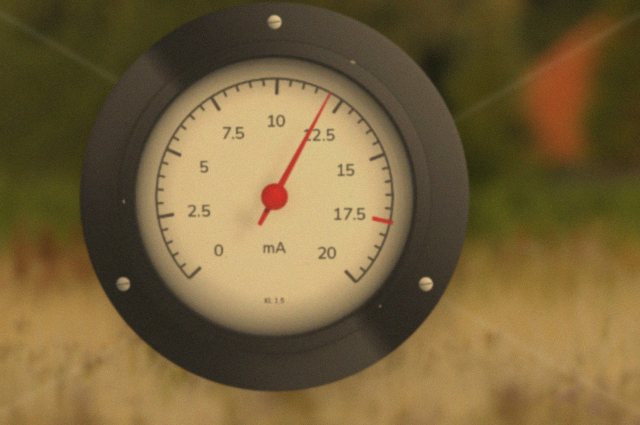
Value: 12 mA
